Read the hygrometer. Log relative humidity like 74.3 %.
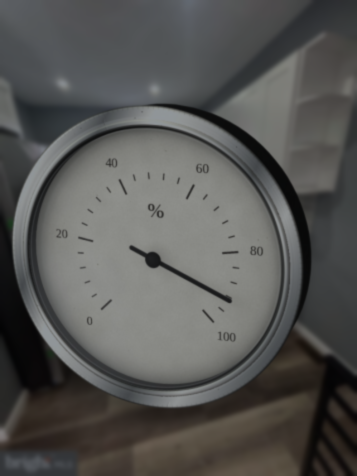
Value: 92 %
